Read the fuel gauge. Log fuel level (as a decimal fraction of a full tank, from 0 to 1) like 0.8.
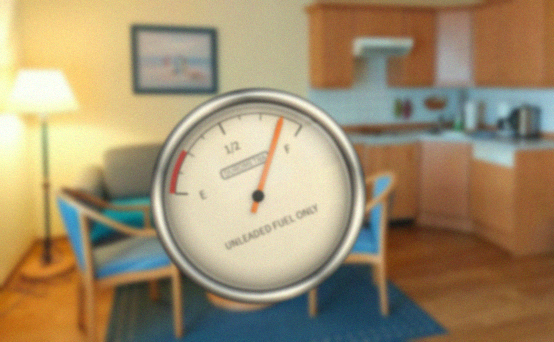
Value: 0.875
